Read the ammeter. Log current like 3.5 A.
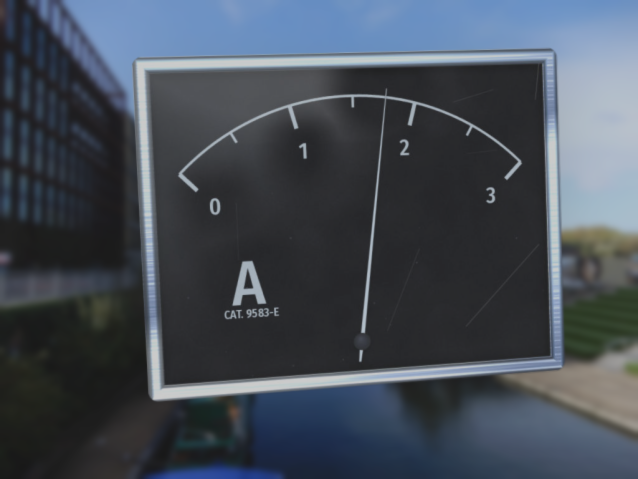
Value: 1.75 A
